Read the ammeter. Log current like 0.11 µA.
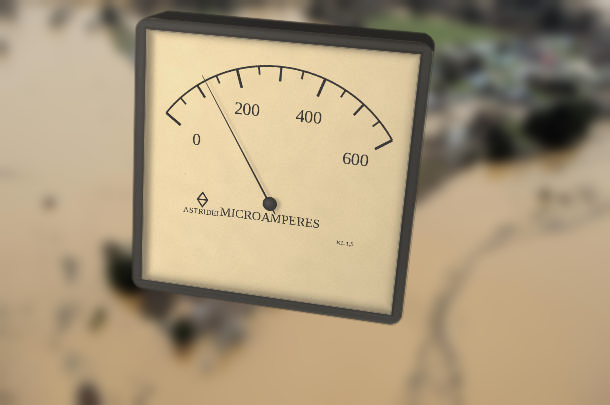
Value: 125 µA
